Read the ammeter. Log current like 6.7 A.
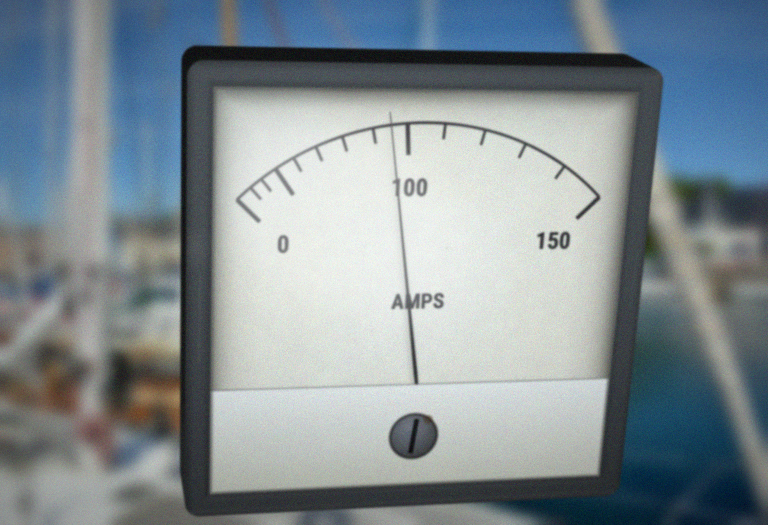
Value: 95 A
